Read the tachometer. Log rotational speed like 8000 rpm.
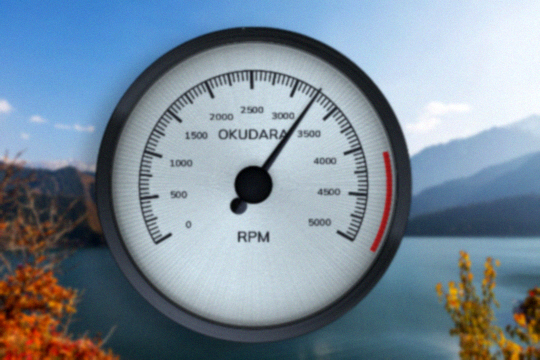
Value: 3250 rpm
